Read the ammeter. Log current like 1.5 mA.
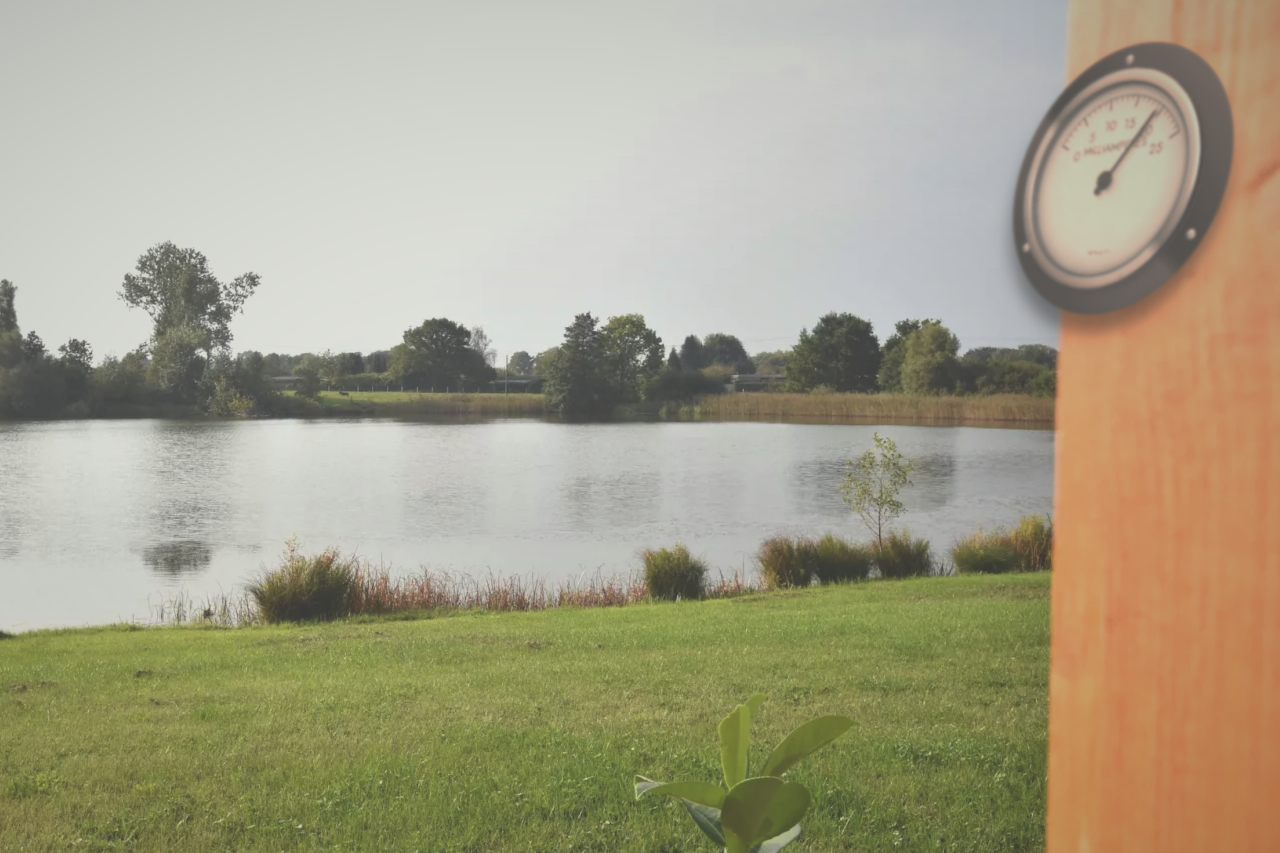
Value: 20 mA
